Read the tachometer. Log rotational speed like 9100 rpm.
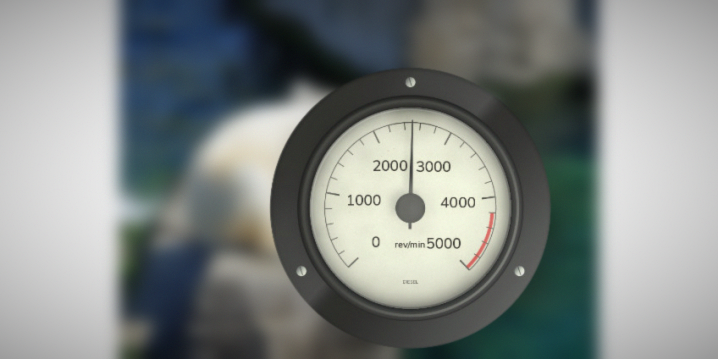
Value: 2500 rpm
